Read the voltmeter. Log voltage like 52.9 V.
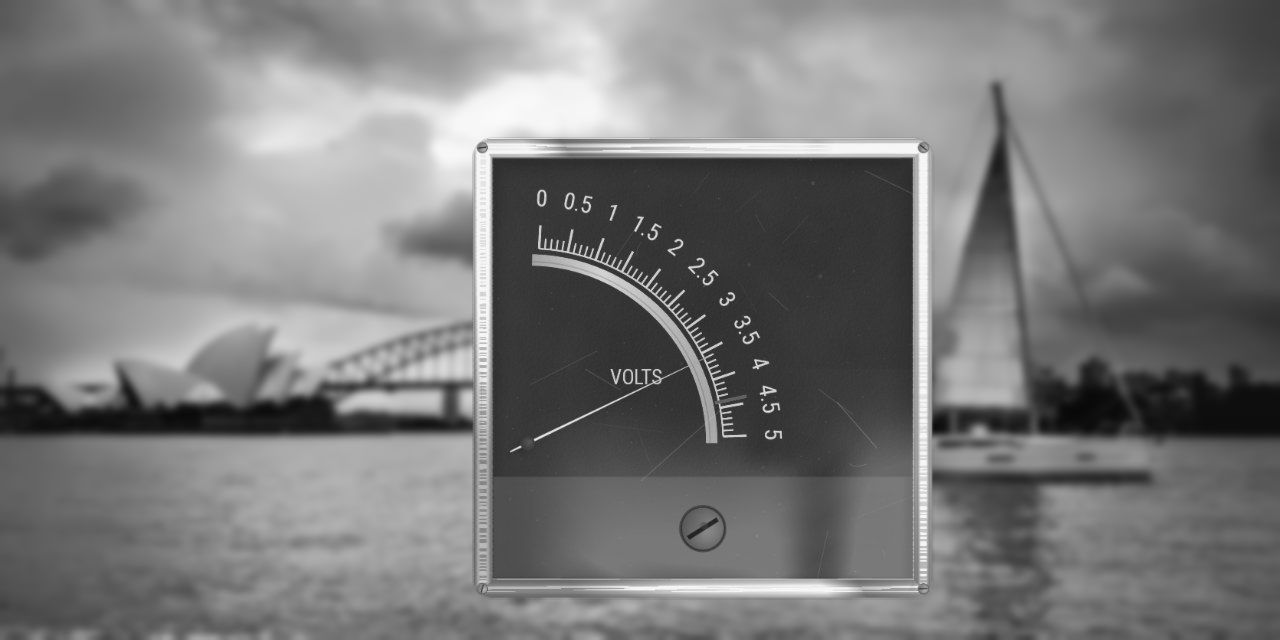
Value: 3.6 V
